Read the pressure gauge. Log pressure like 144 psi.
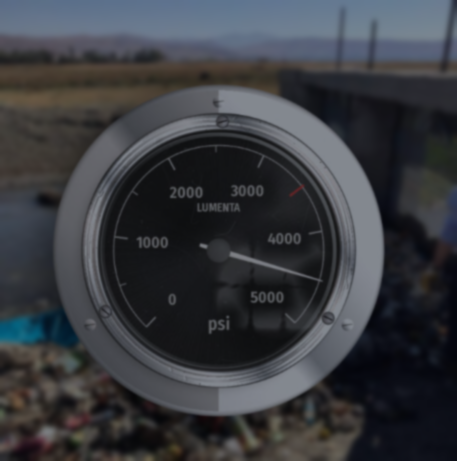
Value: 4500 psi
